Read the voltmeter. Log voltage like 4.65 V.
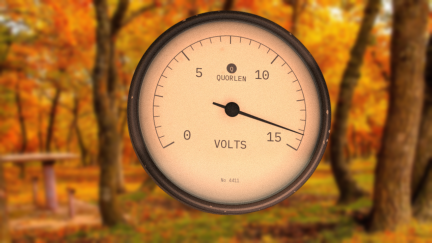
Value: 14.25 V
